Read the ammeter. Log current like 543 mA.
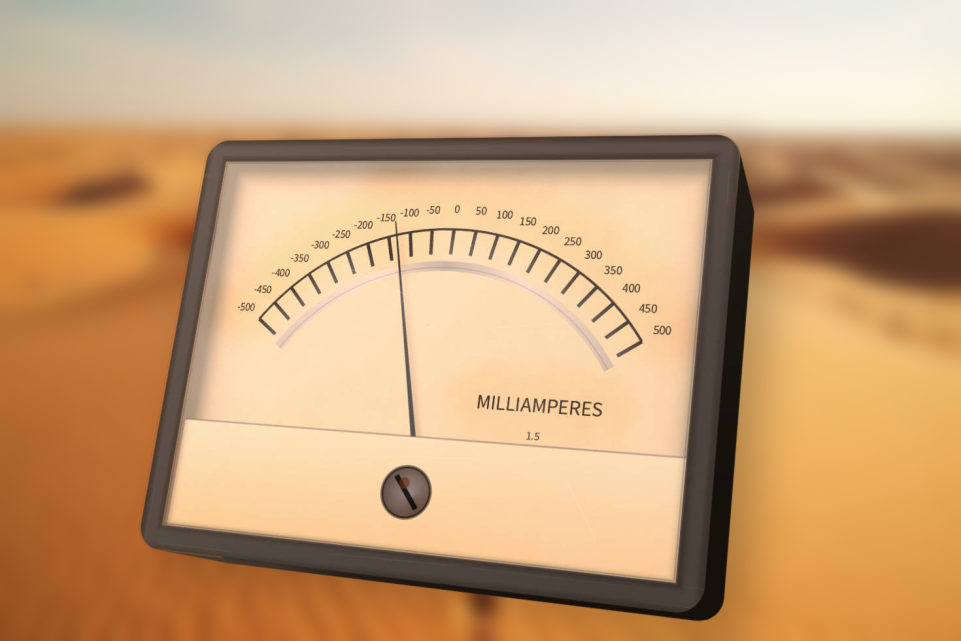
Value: -125 mA
